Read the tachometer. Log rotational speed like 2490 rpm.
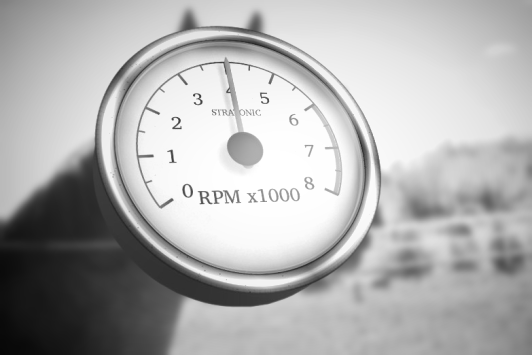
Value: 4000 rpm
